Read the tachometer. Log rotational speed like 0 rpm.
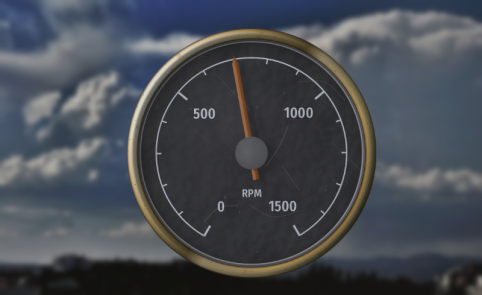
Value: 700 rpm
